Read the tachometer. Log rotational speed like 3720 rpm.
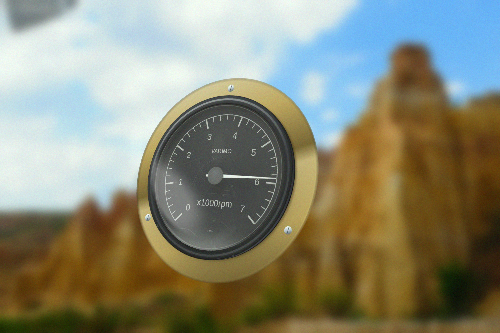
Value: 5900 rpm
